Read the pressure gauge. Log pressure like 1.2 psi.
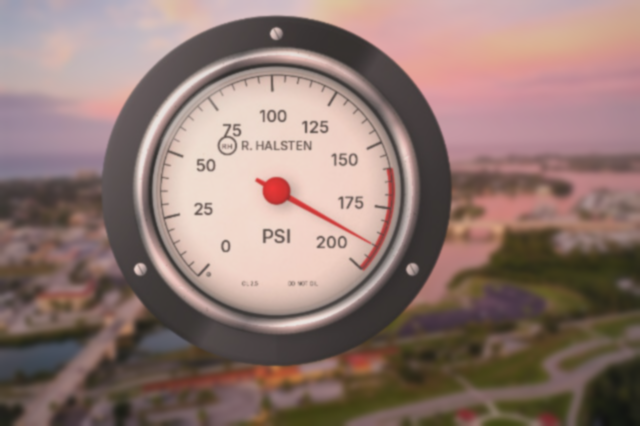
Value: 190 psi
